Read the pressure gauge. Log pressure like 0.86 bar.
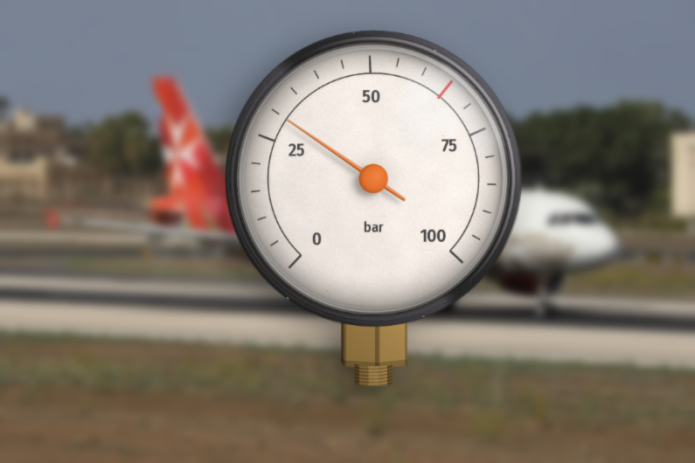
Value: 30 bar
